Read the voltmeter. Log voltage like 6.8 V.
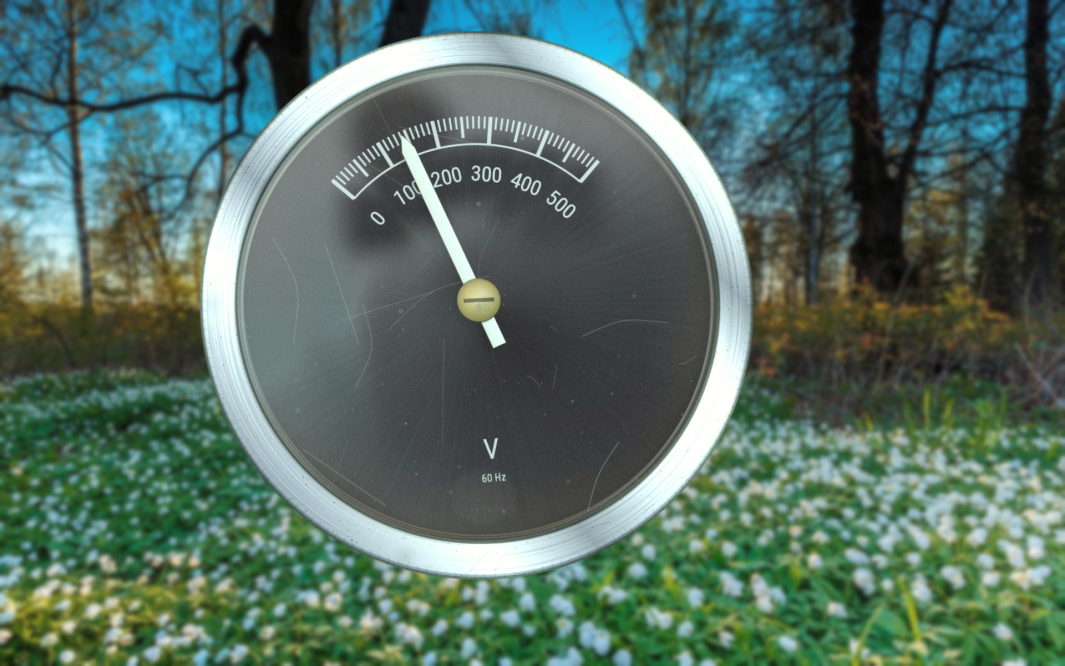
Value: 140 V
